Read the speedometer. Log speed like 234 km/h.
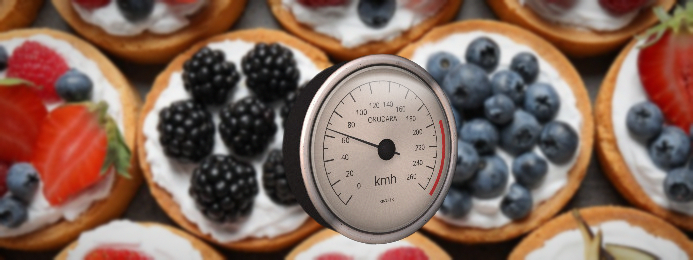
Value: 65 km/h
